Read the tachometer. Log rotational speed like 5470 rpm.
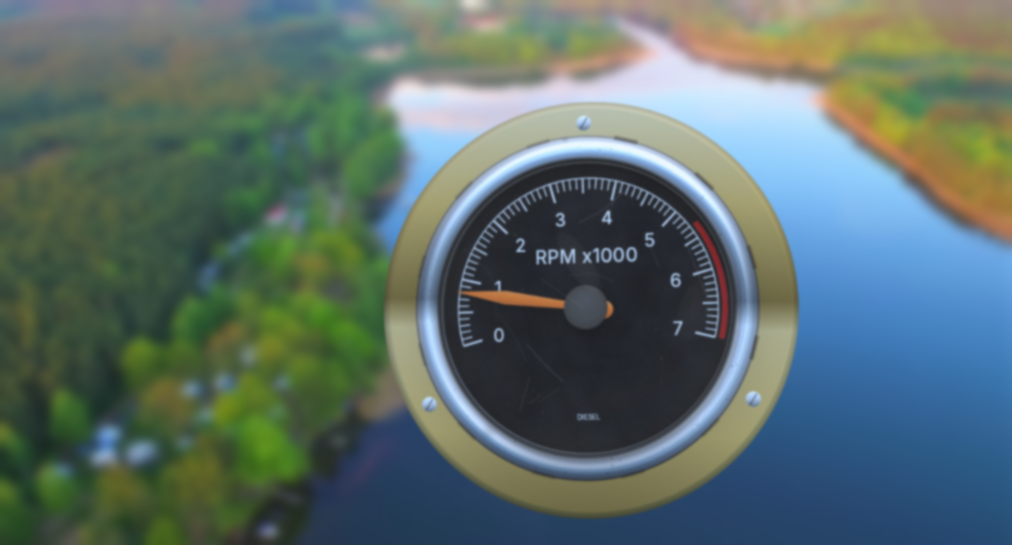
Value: 800 rpm
